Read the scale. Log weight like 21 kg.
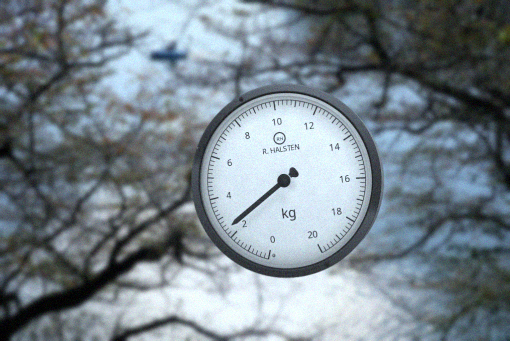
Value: 2.4 kg
